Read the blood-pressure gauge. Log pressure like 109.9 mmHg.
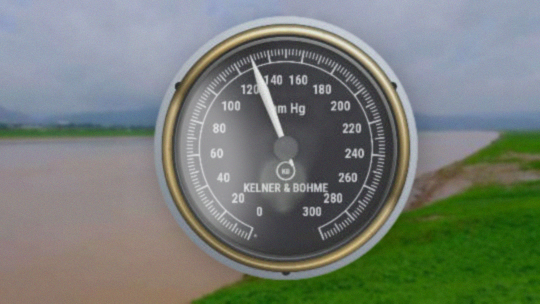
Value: 130 mmHg
